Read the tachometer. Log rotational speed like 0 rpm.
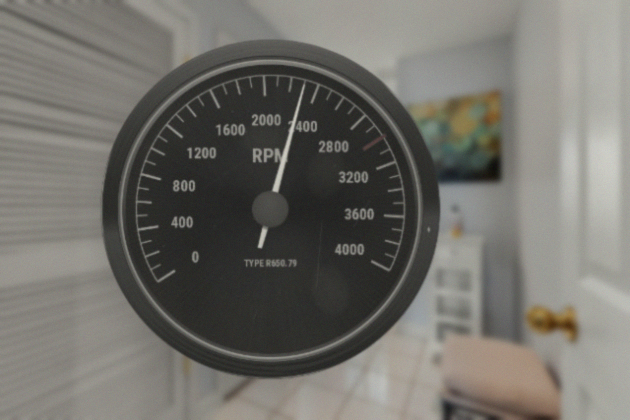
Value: 2300 rpm
